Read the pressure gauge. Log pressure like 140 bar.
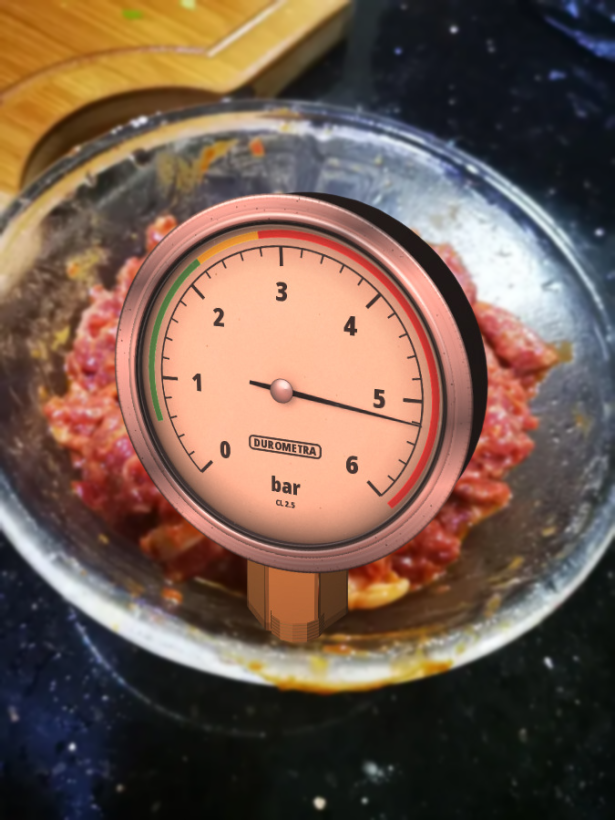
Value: 5.2 bar
